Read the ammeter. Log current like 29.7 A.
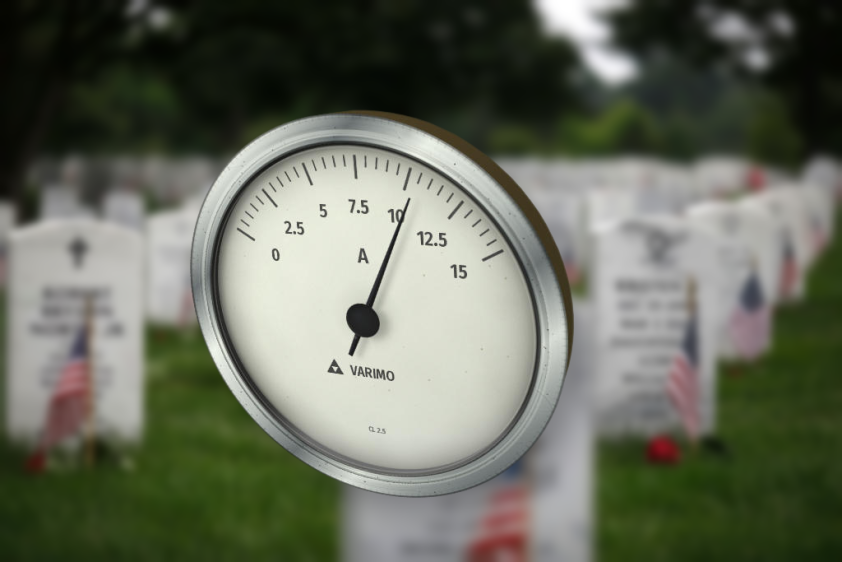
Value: 10.5 A
